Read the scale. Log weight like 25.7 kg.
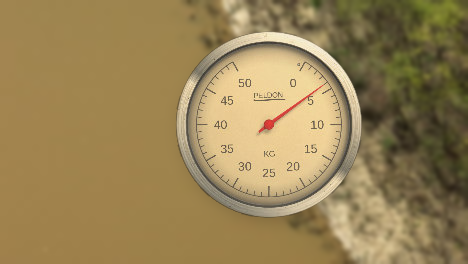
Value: 4 kg
